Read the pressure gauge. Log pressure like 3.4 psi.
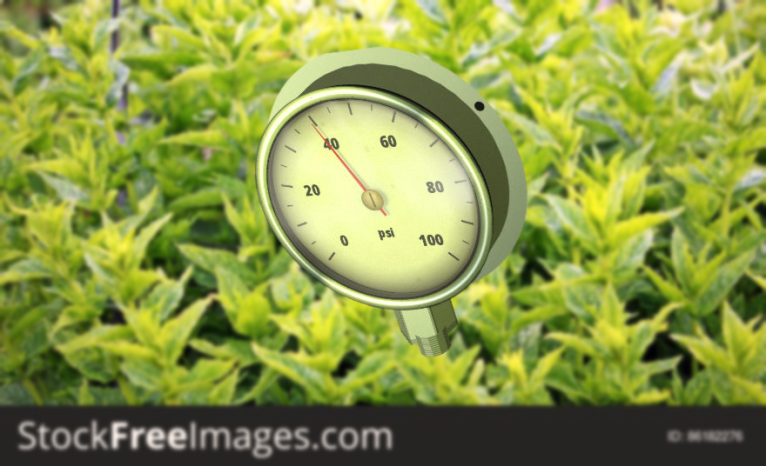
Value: 40 psi
